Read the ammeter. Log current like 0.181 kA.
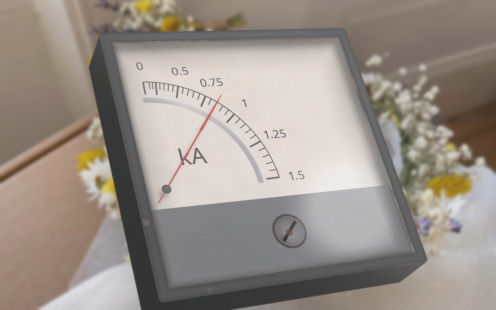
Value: 0.85 kA
